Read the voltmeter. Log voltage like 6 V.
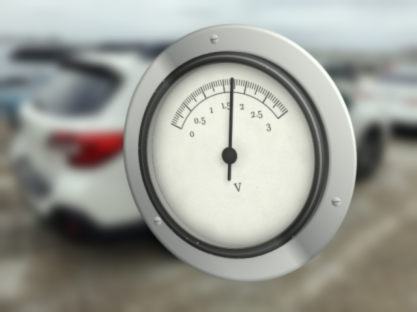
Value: 1.75 V
